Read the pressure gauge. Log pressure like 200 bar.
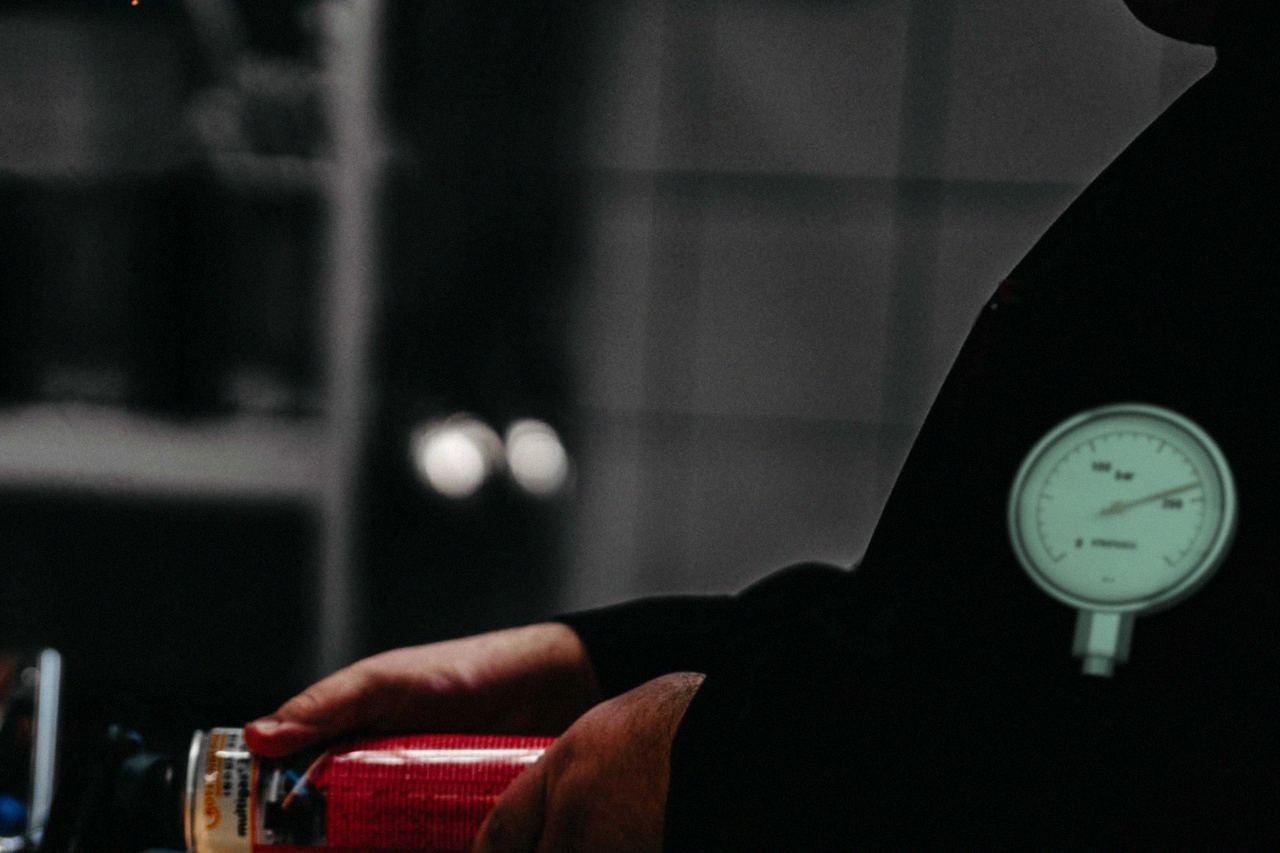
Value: 190 bar
